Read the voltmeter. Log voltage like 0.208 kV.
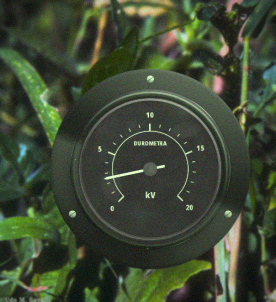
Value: 2.5 kV
